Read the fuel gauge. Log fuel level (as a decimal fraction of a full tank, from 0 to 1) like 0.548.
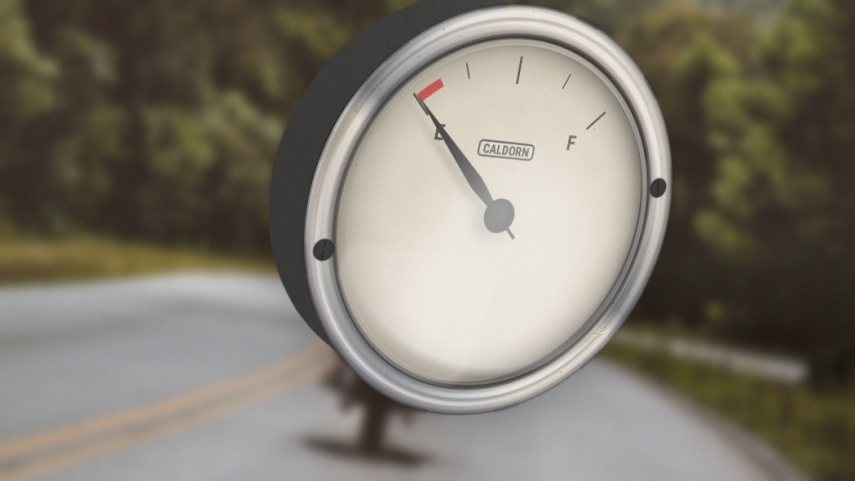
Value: 0
